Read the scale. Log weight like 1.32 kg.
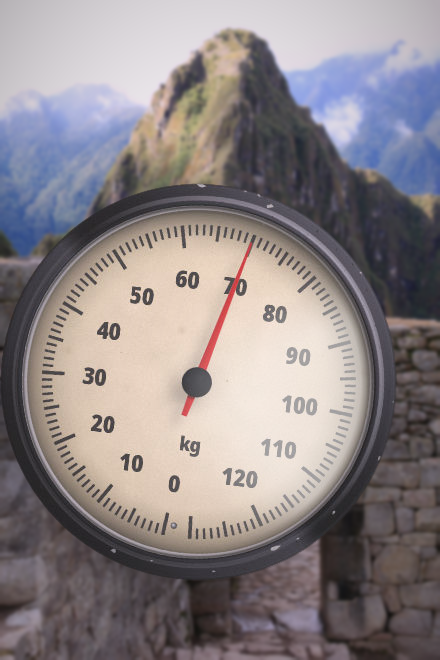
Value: 70 kg
